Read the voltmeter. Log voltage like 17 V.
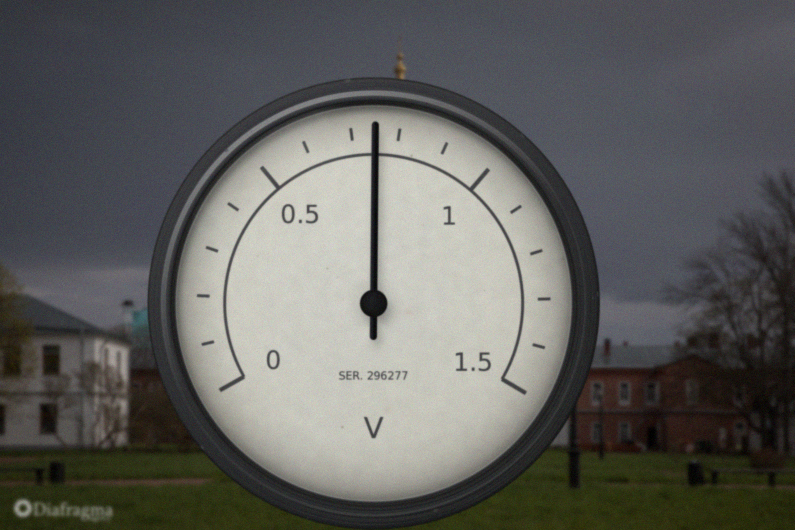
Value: 0.75 V
